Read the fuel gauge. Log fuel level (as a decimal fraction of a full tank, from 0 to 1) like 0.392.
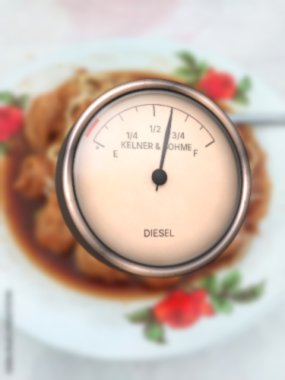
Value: 0.625
